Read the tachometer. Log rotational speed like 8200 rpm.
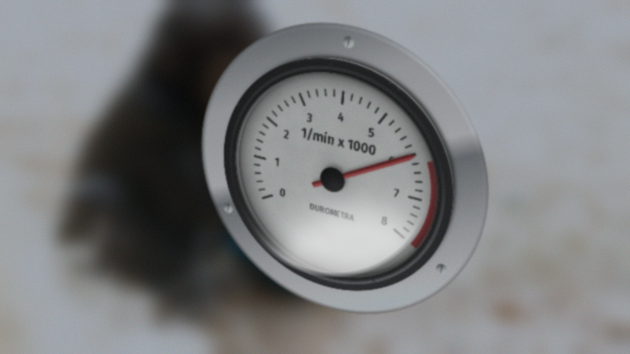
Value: 6000 rpm
